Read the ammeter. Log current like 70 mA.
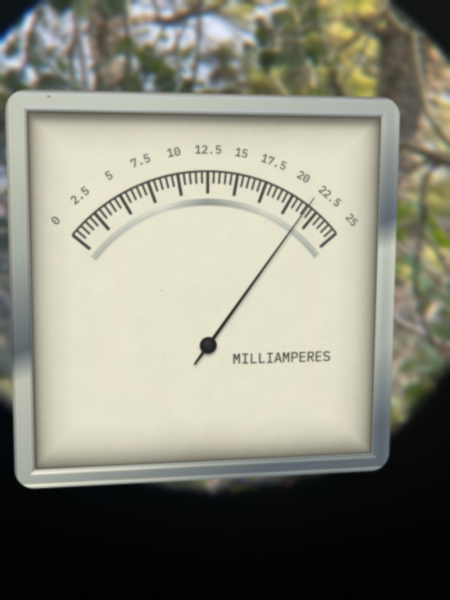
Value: 21.5 mA
